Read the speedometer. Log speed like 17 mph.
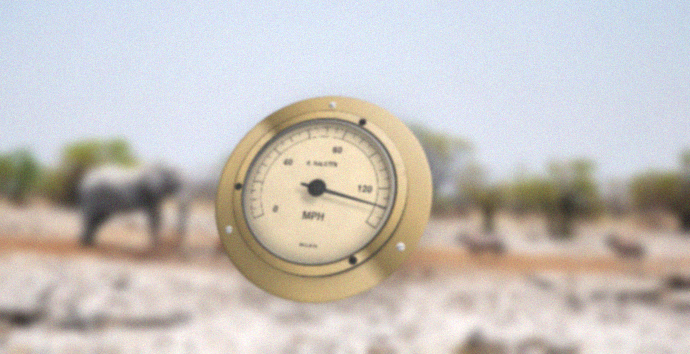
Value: 130 mph
